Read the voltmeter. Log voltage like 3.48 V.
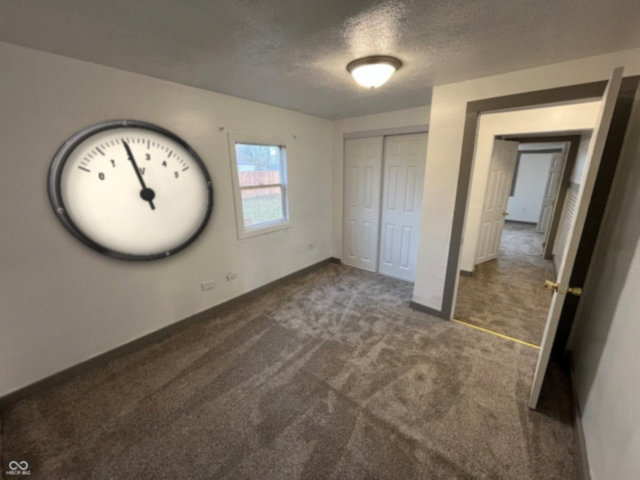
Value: 2 V
